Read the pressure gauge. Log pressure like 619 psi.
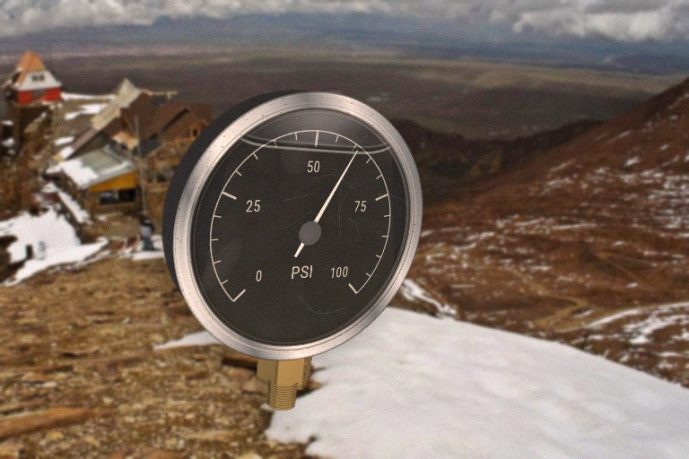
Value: 60 psi
